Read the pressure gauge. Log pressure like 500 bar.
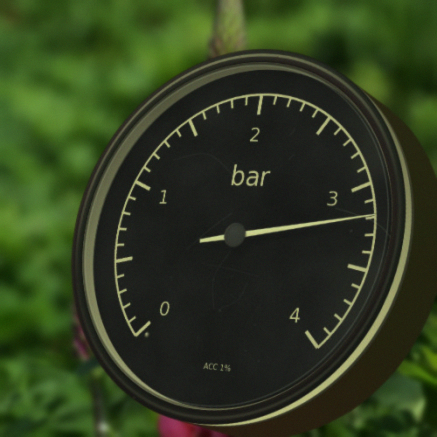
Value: 3.2 bar
